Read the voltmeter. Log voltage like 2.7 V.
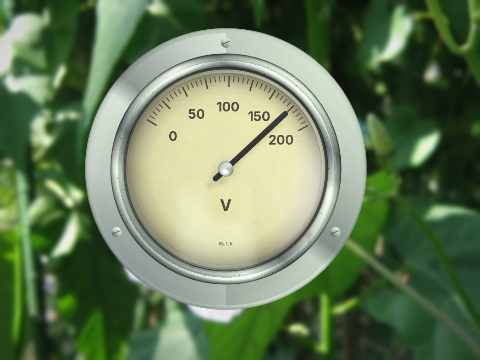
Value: 175 V
